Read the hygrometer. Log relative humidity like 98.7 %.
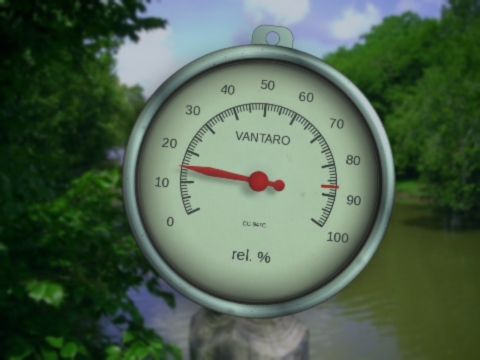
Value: 15 %
